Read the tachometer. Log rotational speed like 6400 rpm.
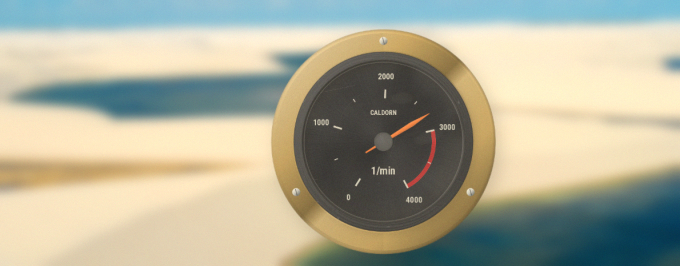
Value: 2750 rpm
